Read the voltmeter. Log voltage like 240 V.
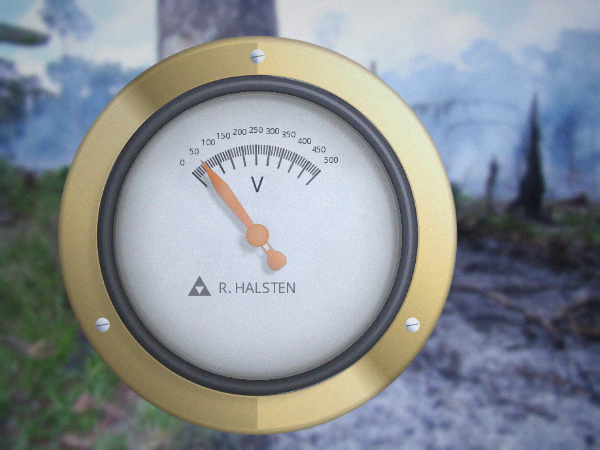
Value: 50 V
